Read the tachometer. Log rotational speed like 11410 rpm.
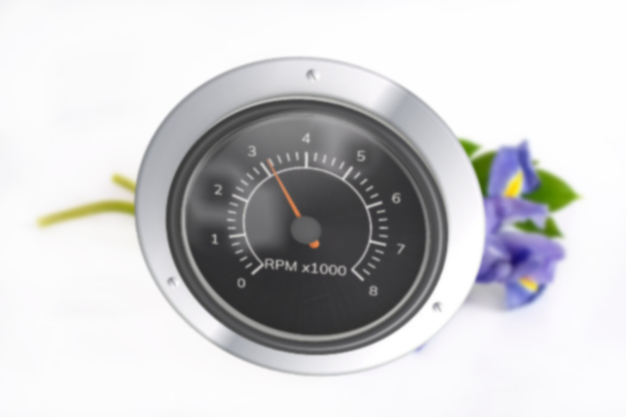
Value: 3200 rpm
